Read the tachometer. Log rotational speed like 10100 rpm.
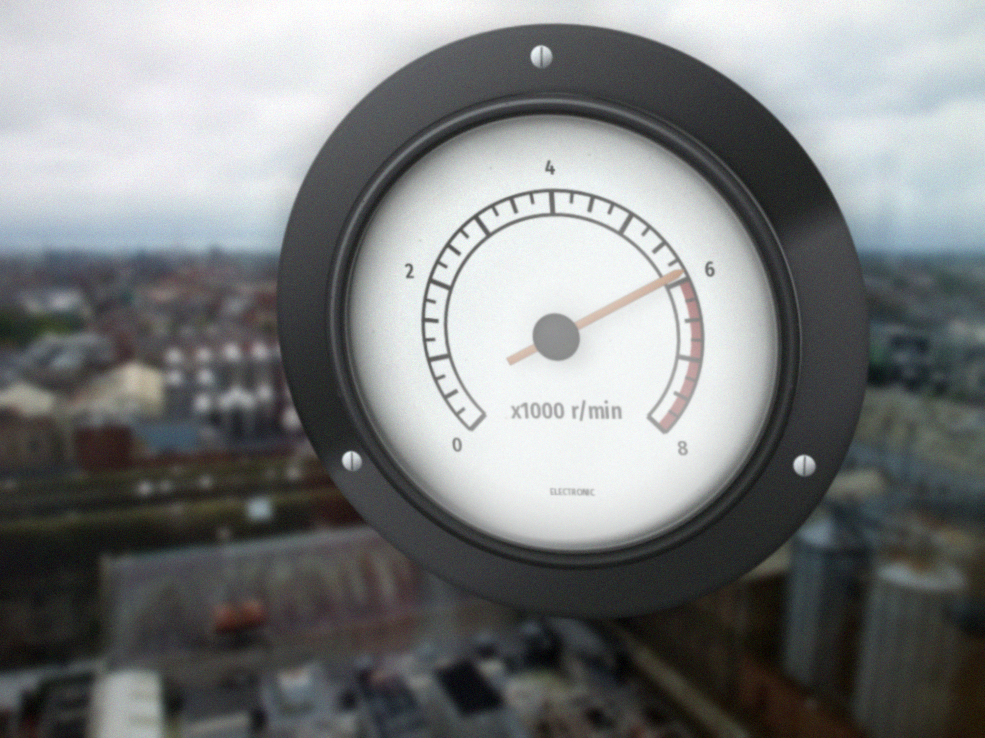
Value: 5875 rpm
